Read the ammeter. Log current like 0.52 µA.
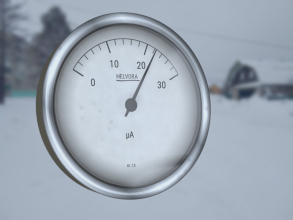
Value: 22 µA
